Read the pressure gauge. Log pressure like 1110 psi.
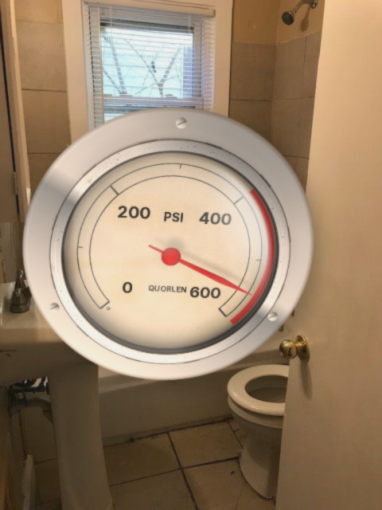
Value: 550 psi
